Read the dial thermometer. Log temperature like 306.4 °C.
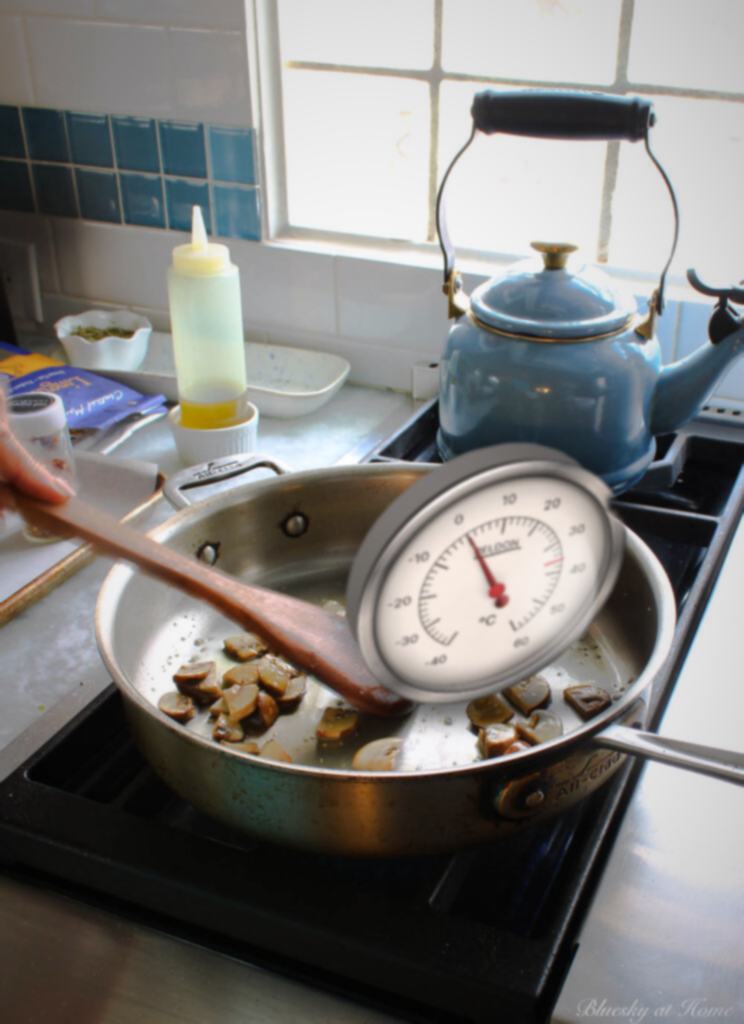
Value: 0 °C
